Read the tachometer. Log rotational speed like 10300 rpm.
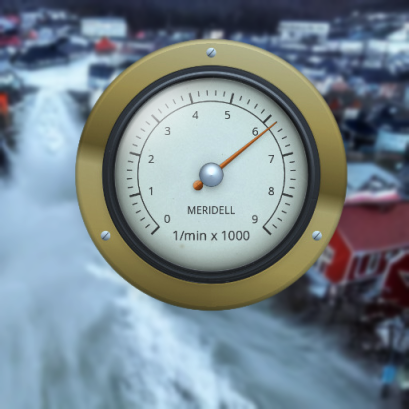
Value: 6200 rpm
